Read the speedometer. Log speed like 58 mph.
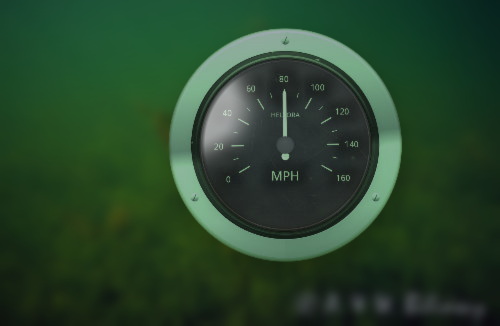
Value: 80 mph
